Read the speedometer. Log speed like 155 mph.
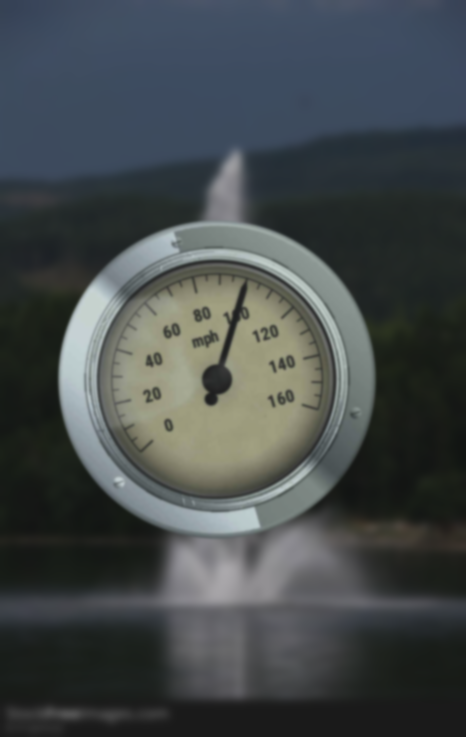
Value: 100 mph
